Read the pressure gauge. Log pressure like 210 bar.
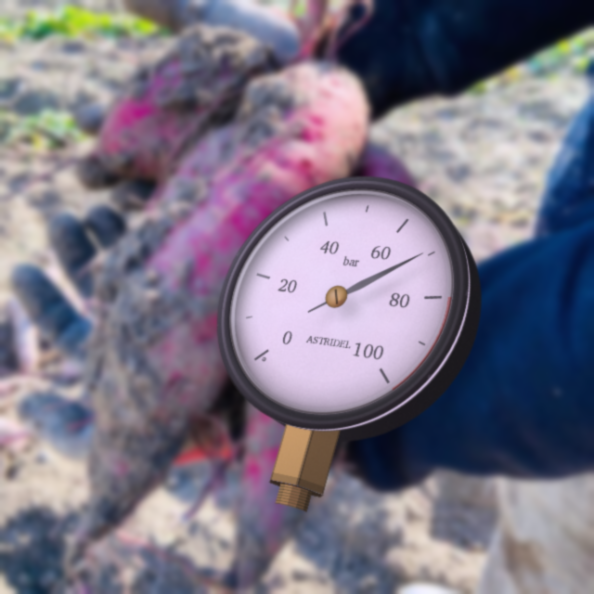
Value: 70 bar
